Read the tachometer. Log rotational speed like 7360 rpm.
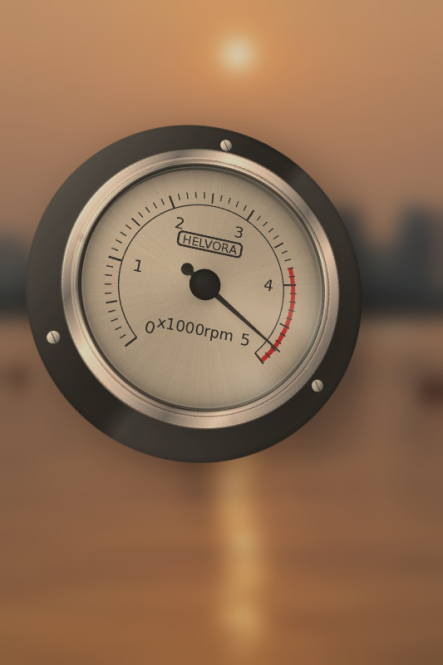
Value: 4800 rpm
